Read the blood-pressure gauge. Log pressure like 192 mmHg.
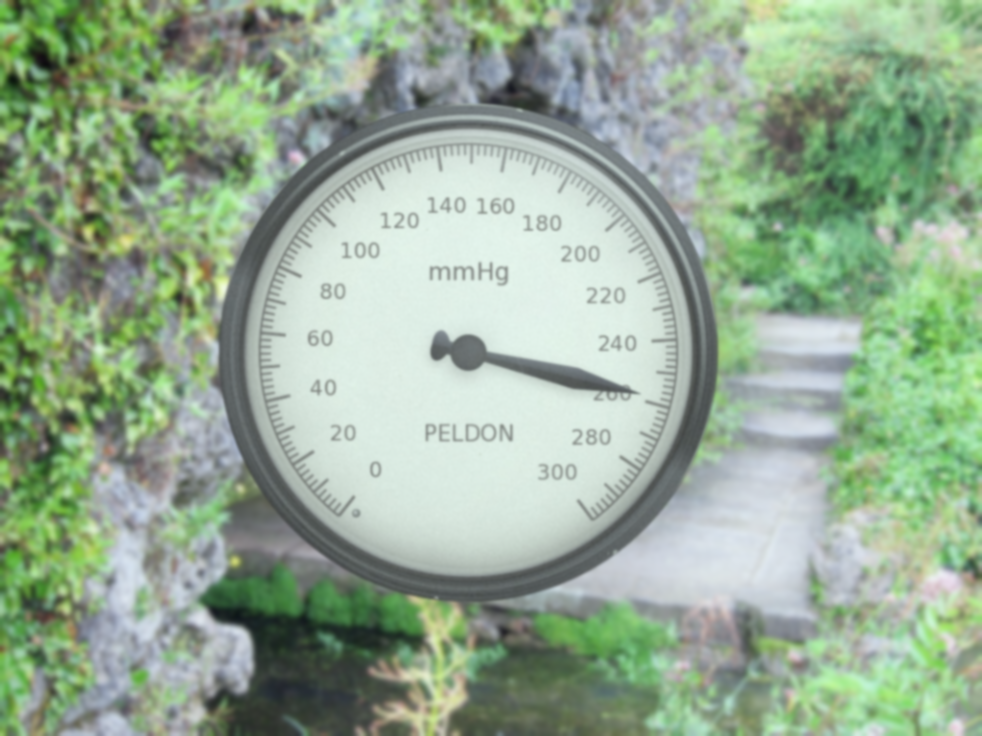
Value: 258 mmHg
